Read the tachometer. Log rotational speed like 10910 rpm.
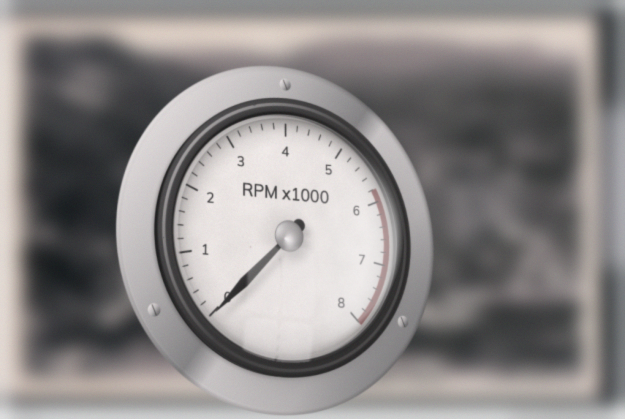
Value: 0 rpm
